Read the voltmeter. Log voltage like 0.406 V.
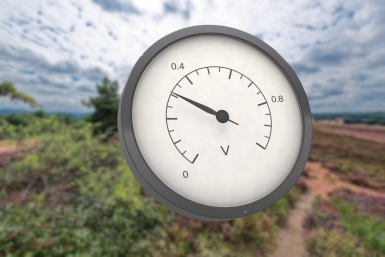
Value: 0.3 V
